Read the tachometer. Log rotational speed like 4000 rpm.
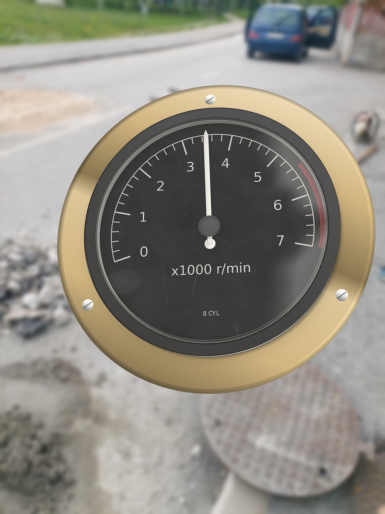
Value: 3500 rpm
